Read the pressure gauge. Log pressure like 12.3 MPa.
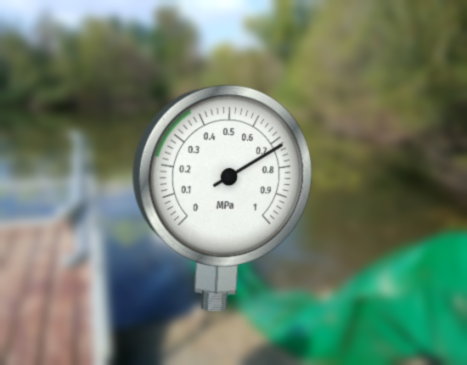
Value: 0.72 MPa
